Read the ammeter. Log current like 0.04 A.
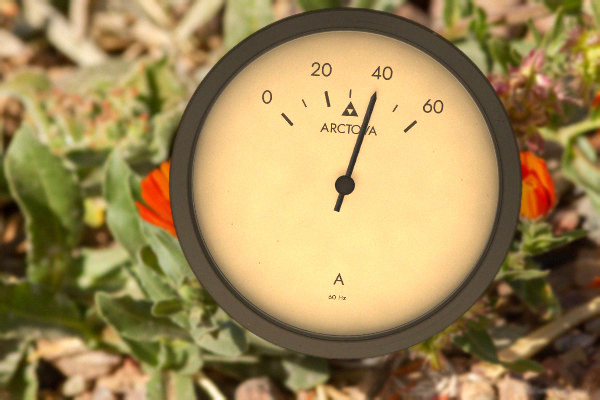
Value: 40 A
